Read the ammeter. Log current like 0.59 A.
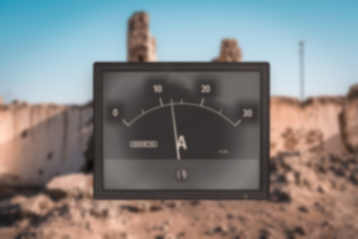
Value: 12.5 A
